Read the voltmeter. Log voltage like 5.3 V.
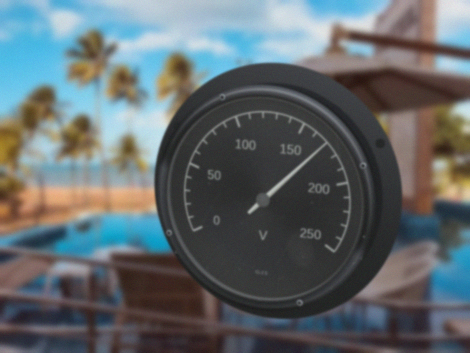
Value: 170 V
